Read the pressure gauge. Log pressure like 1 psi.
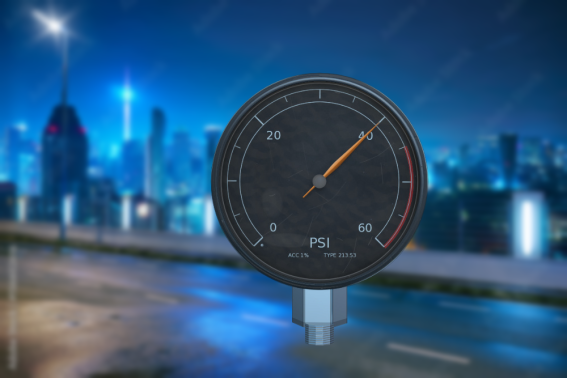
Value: 40 psi
